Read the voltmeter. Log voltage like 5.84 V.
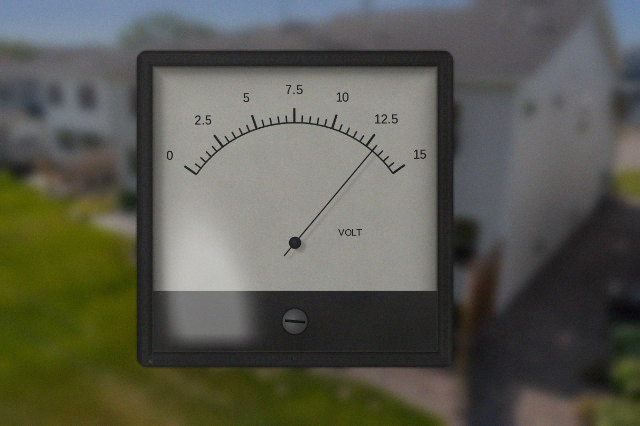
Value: 13 V
